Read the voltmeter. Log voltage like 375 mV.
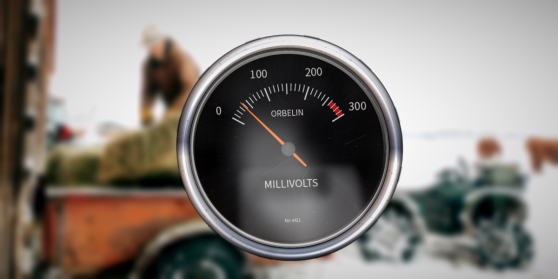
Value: 40 mV
